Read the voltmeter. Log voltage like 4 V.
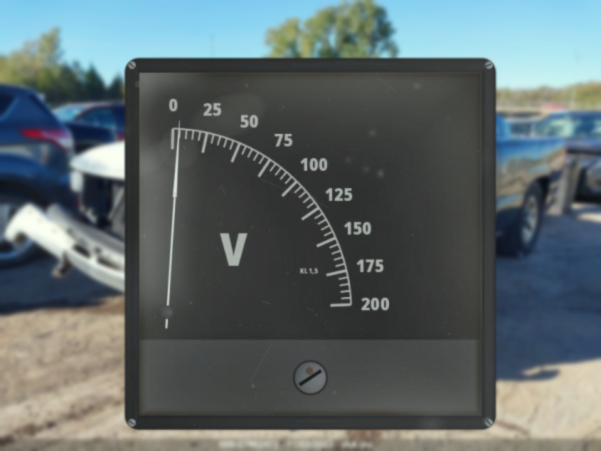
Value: 5 V
